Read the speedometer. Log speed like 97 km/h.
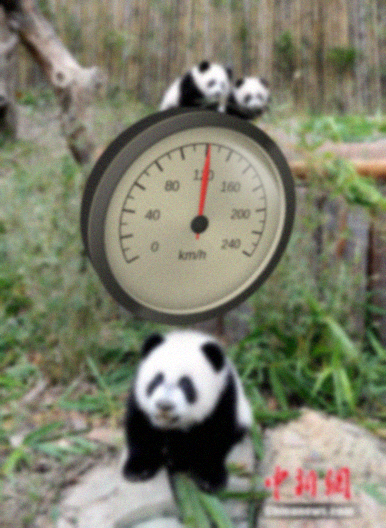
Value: 120 km/h
